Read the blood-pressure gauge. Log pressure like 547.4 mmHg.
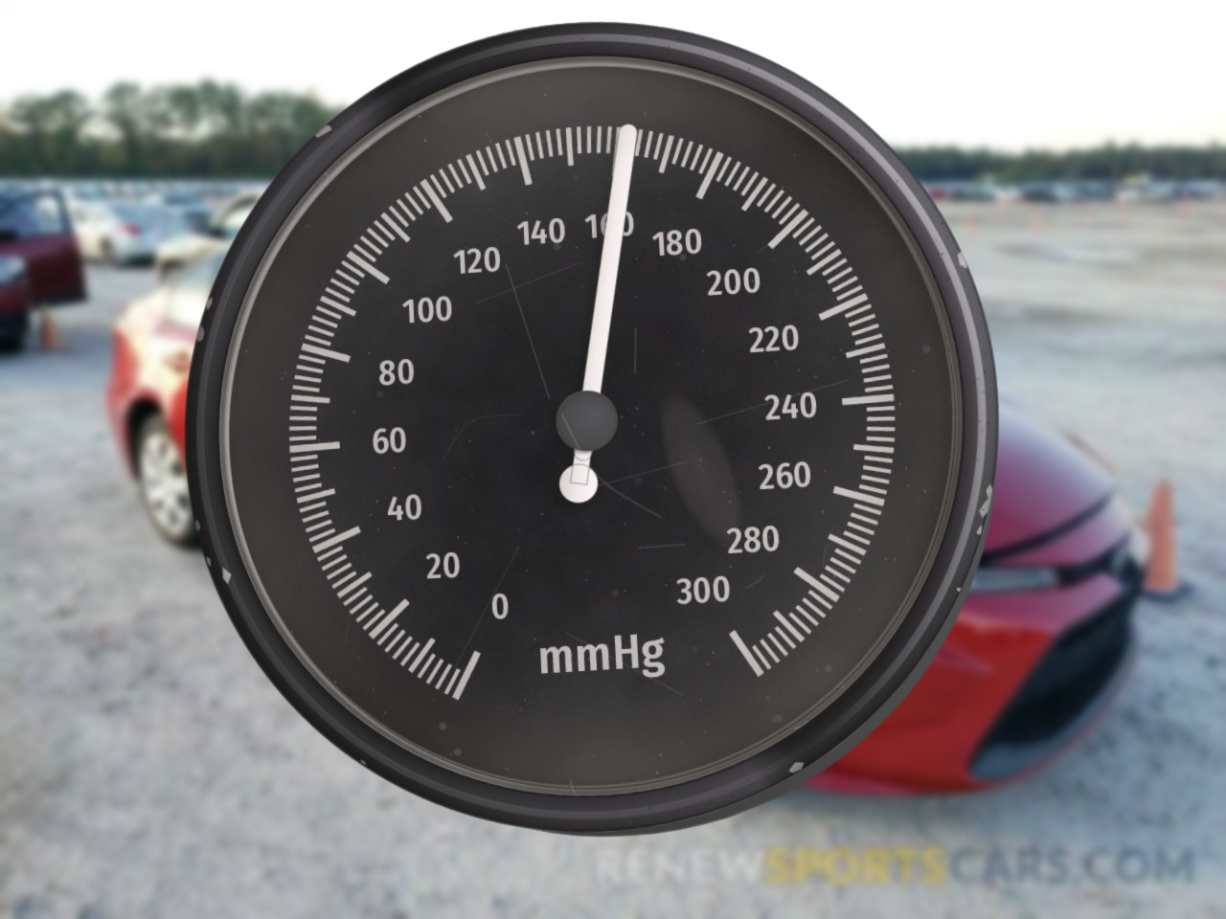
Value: 162 mmHg
